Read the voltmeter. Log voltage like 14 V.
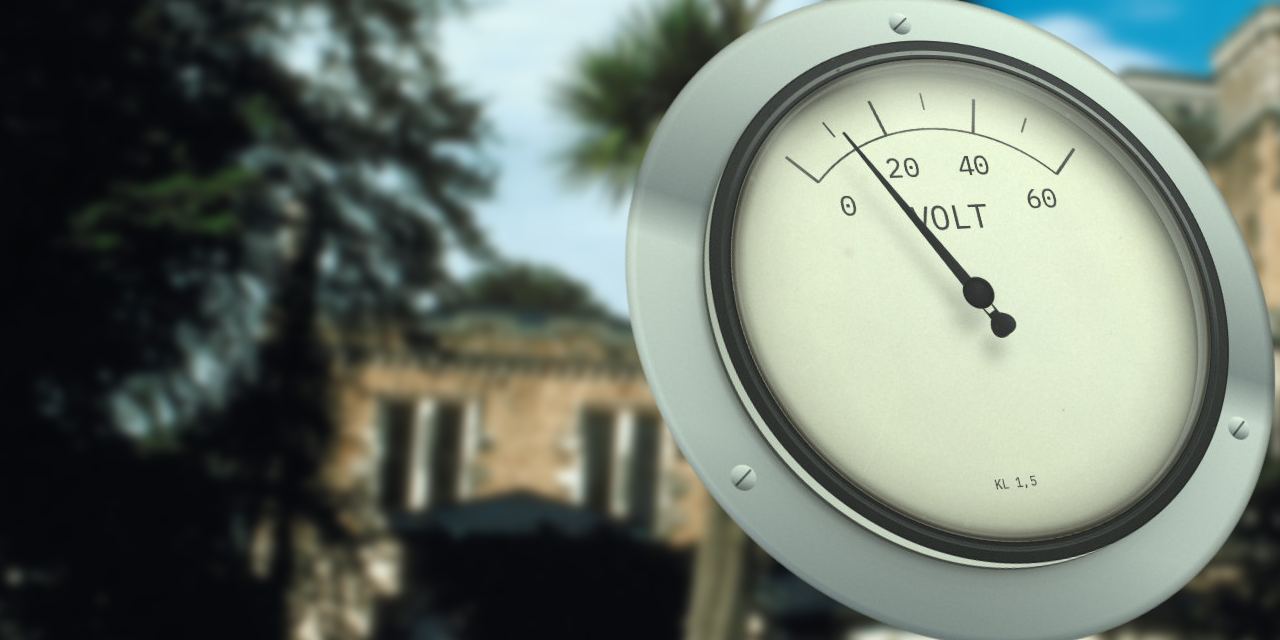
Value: 10 V
